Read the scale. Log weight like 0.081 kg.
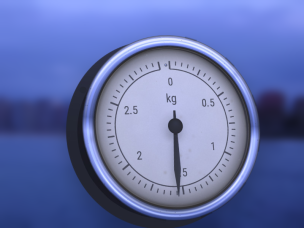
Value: 1.55 kg
